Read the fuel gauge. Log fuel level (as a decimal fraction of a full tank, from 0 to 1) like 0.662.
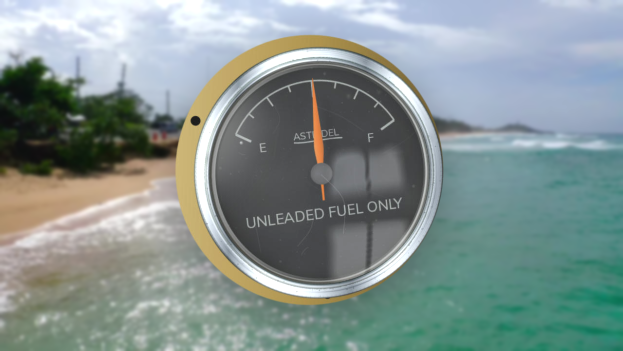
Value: 0.5
